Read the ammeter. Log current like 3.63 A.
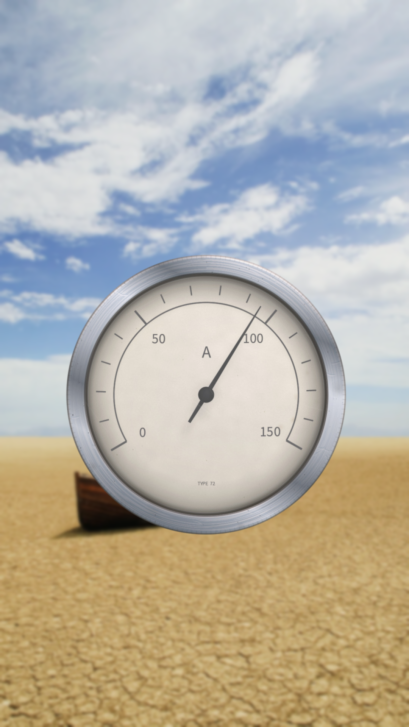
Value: 95 A
